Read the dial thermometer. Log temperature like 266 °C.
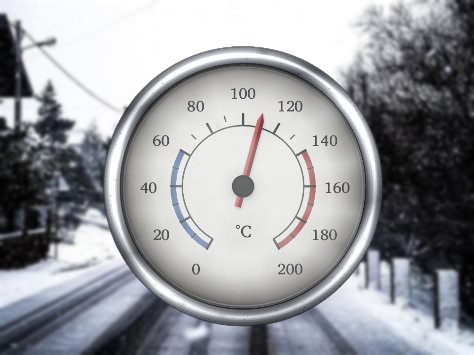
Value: 110 °C
